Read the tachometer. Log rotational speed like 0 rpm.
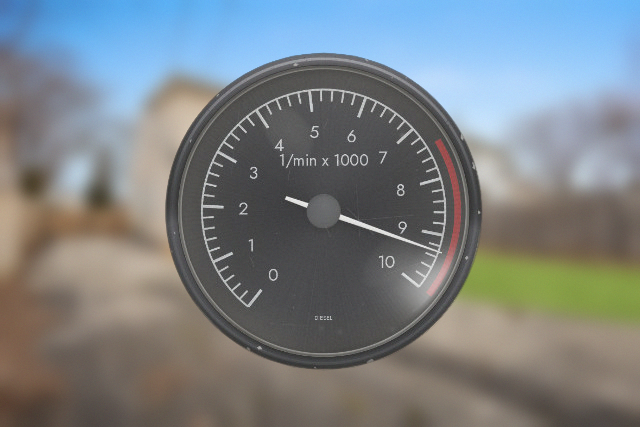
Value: 9300 rpm
